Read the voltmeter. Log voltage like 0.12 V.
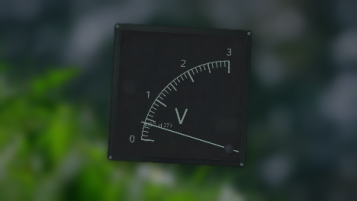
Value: 0.4 V
